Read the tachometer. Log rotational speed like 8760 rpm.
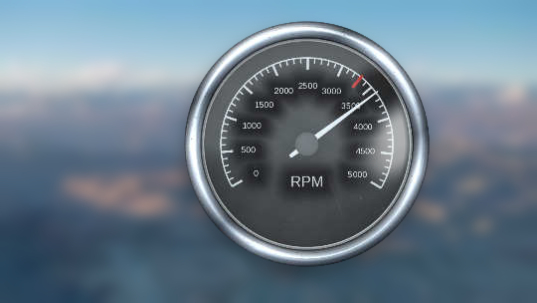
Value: 3600 rpm
